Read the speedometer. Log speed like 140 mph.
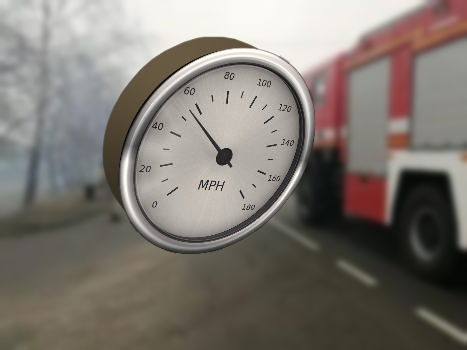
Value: 55 mph
